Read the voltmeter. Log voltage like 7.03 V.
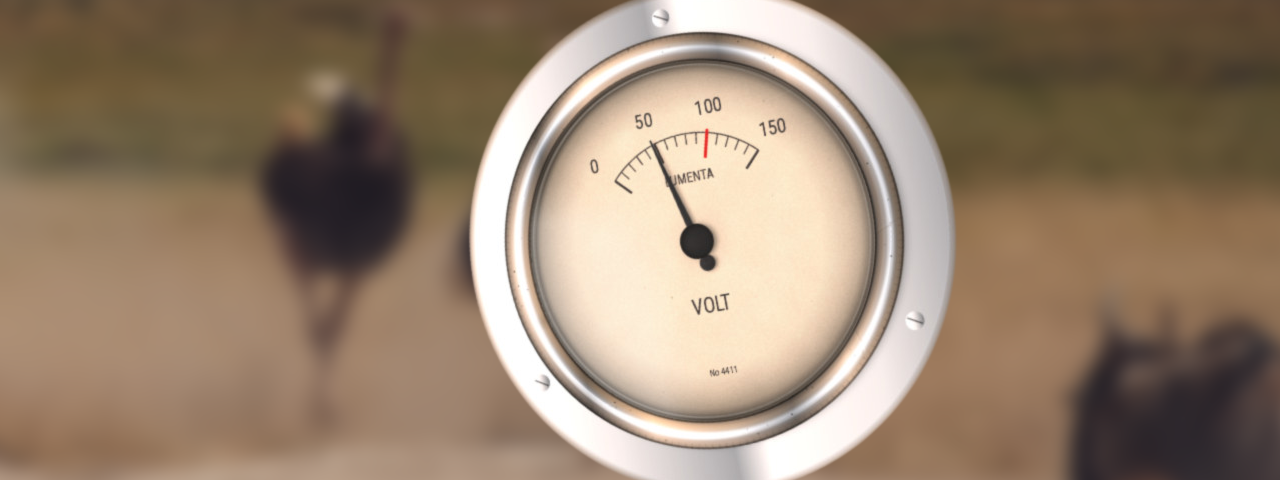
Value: 50 V
